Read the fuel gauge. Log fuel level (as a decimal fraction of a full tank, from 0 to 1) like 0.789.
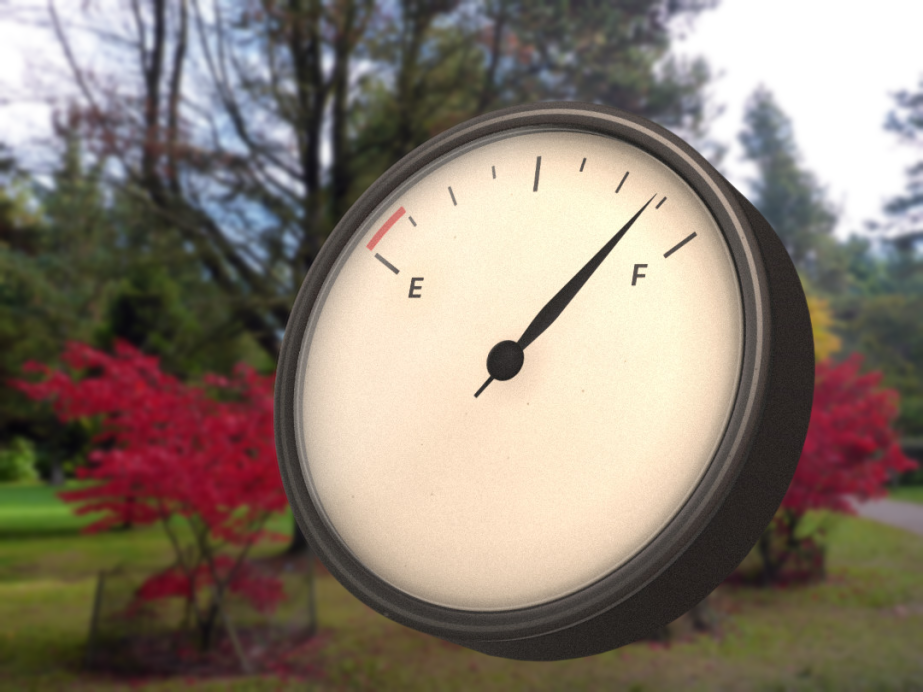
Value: 0.875
